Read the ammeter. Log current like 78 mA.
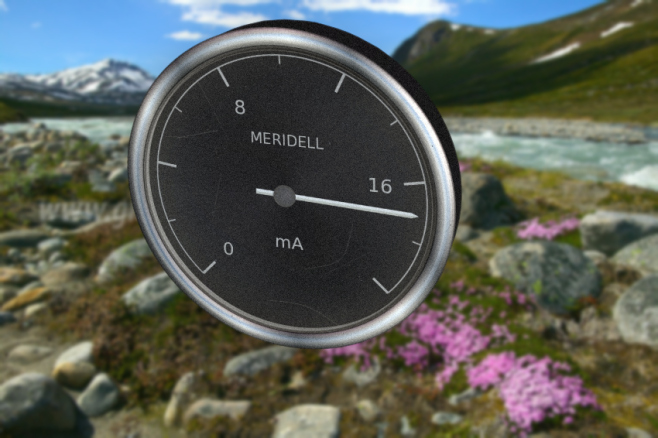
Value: 17 mA
